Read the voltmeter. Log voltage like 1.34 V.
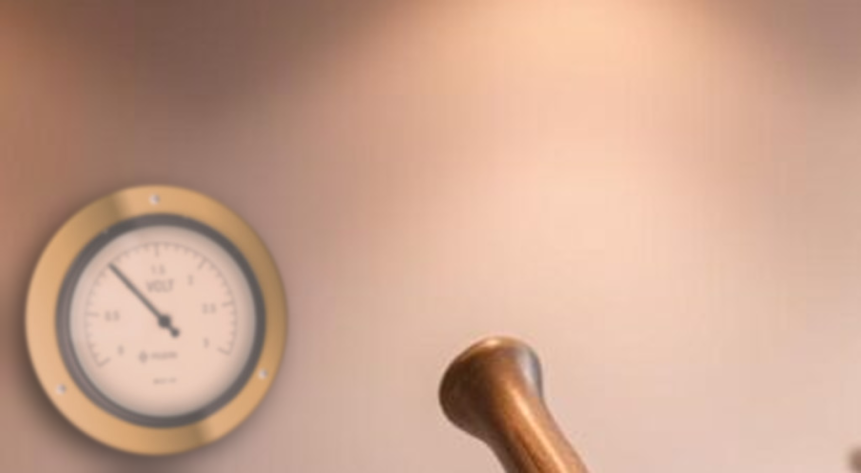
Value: 1 V
